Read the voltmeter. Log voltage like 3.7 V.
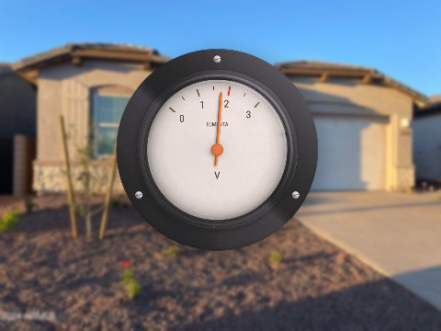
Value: 1.75 V
